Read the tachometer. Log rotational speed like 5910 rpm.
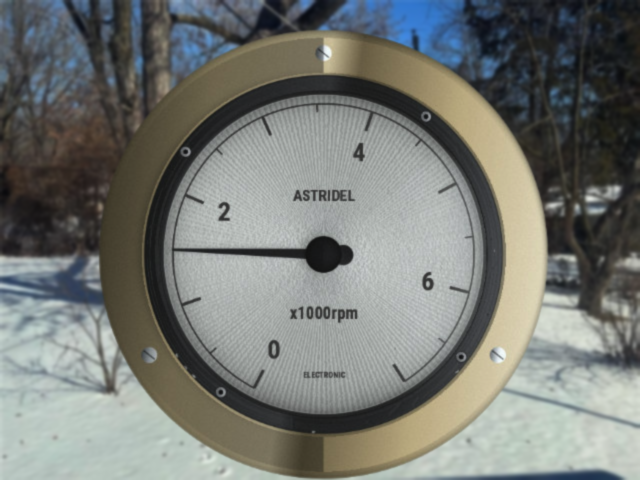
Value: 1500 rpm
